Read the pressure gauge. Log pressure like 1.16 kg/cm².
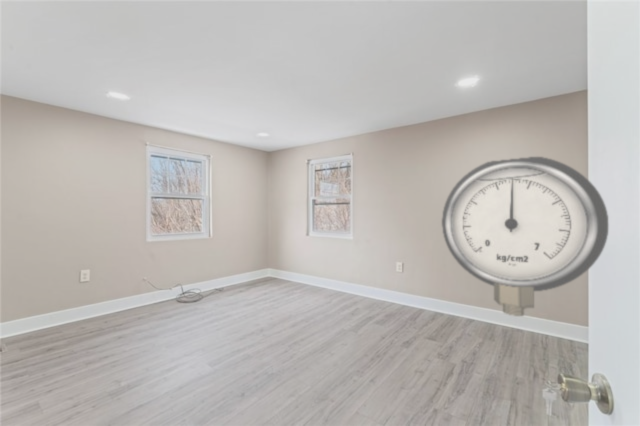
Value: 3.5 kg/cm²
